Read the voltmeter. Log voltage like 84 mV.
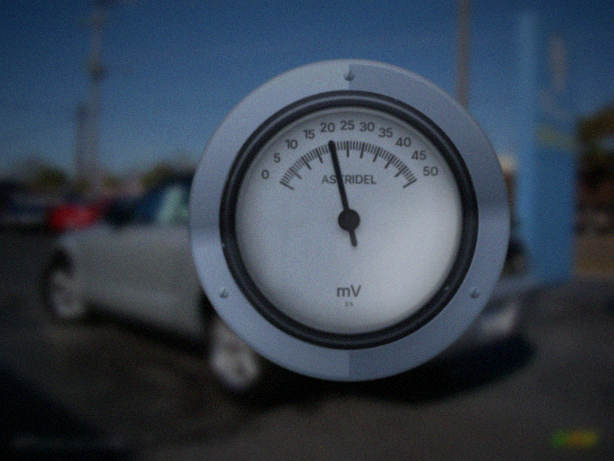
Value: 20 mV
